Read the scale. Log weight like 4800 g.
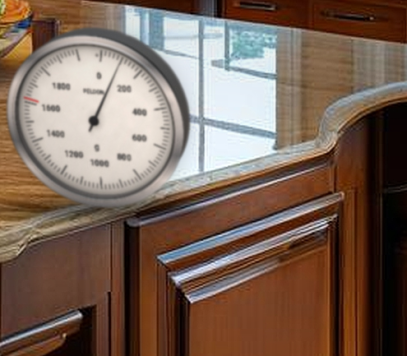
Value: 100 g
